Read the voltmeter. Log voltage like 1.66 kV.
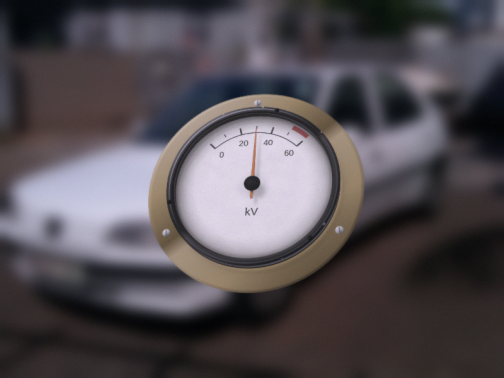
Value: 30 kV
